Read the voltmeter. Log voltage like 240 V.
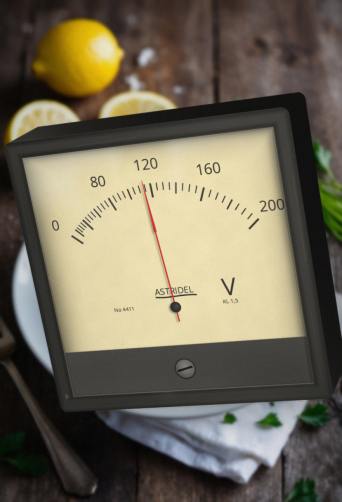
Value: 115 V
